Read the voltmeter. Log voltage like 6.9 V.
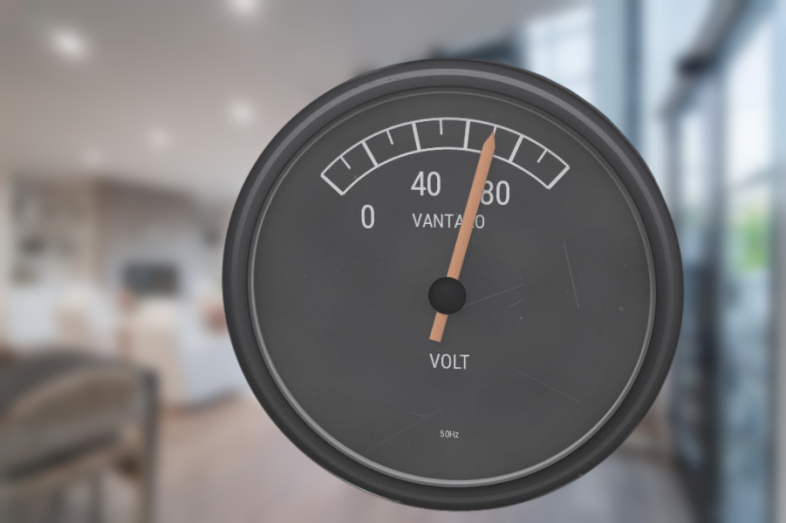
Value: 70 V
